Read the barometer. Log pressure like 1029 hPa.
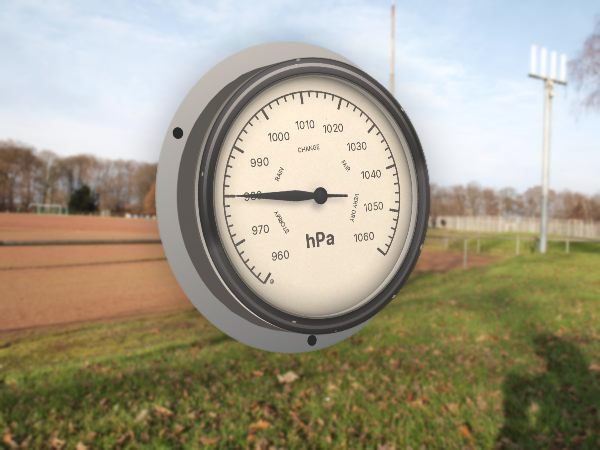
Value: 980 hPa
